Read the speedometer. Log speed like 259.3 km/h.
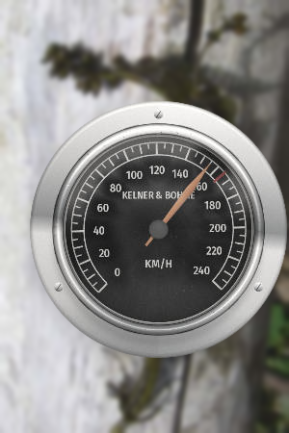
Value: 155 km/h
